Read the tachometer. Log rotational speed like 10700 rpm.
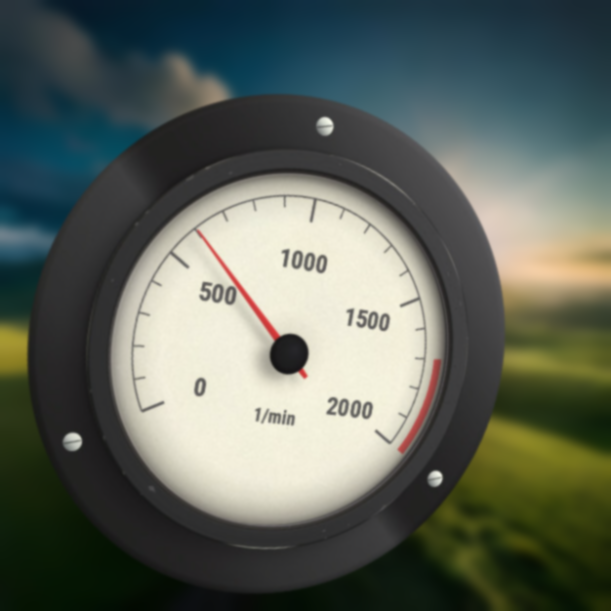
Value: 600 rpm
